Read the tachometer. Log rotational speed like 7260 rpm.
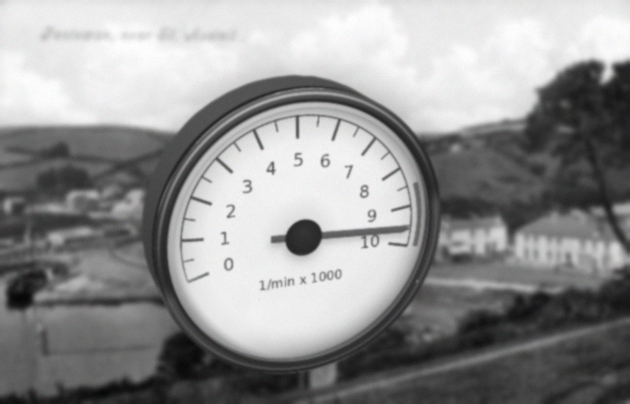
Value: 9500 rpm
